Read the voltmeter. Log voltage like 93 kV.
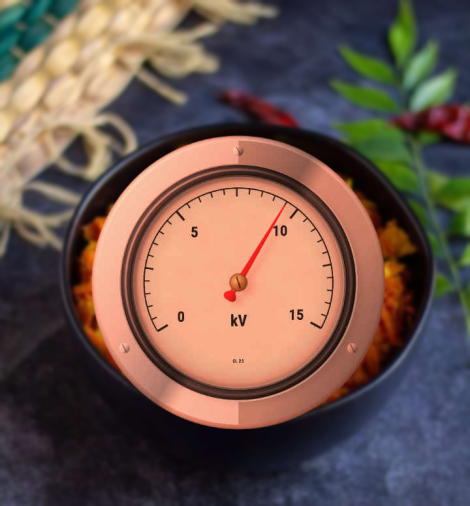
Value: 9.5 kV
